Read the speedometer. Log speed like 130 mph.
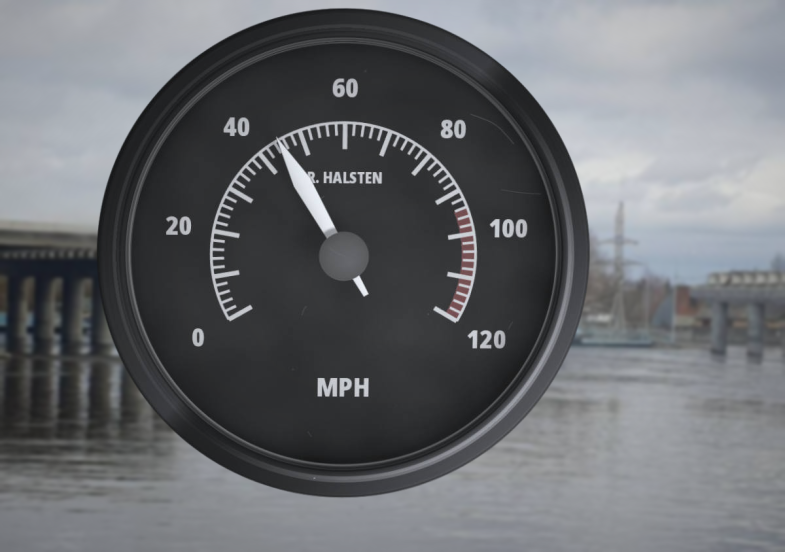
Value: 45 mph
